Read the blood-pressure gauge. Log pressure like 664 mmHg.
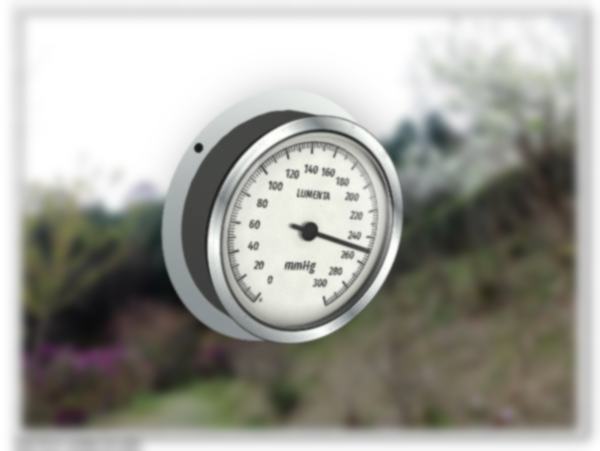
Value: 250 mmHg
